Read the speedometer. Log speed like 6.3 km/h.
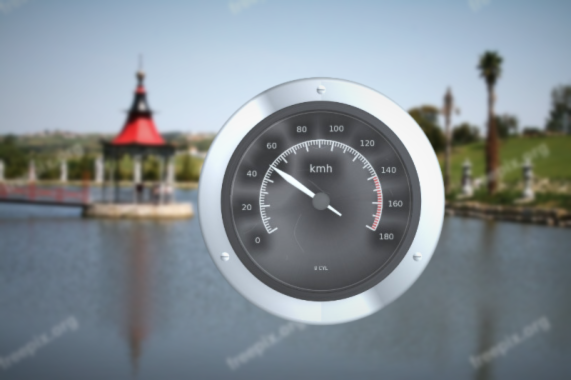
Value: 50 km/h
